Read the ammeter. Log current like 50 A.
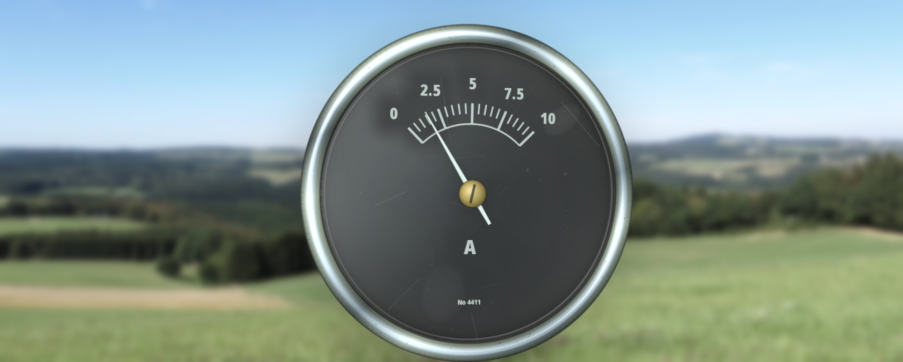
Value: 1.5 A
